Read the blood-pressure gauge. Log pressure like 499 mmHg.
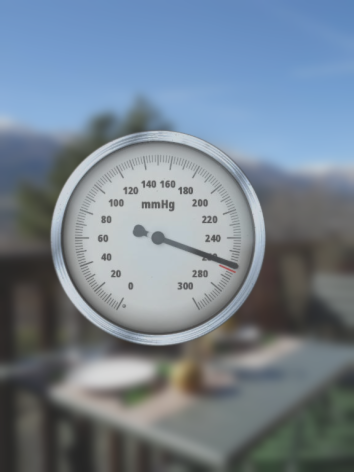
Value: 260 mmHg
